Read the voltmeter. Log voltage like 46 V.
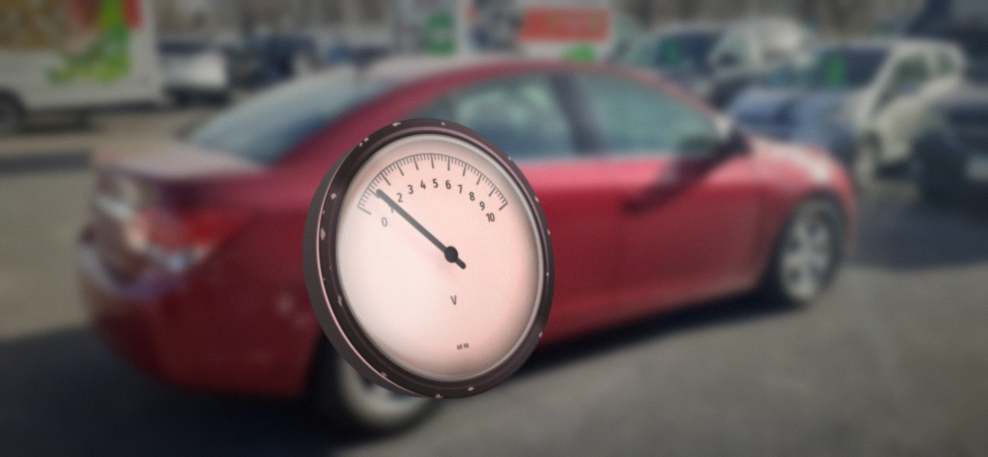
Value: 1 V
